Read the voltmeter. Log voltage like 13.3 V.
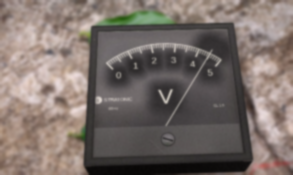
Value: 4.5 V
